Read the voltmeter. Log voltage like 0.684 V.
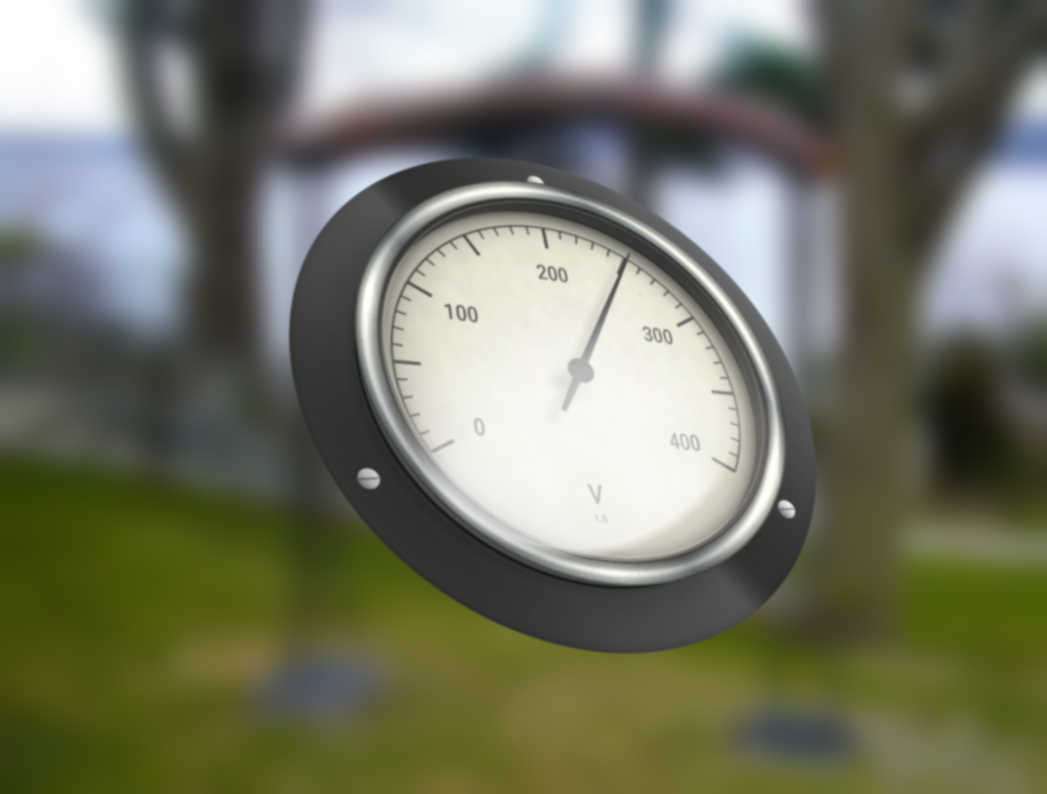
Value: 250 V
